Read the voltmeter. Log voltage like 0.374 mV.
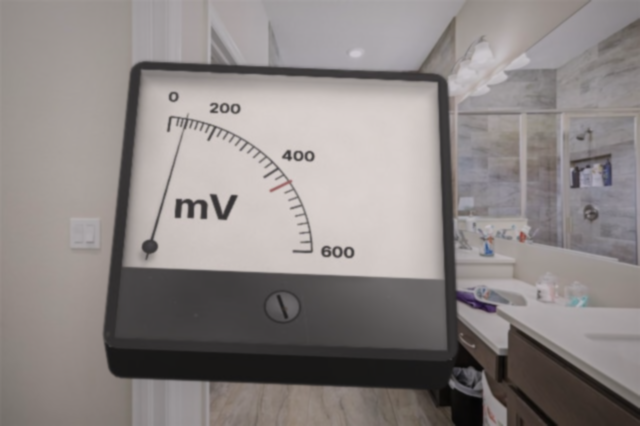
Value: 100 mV
